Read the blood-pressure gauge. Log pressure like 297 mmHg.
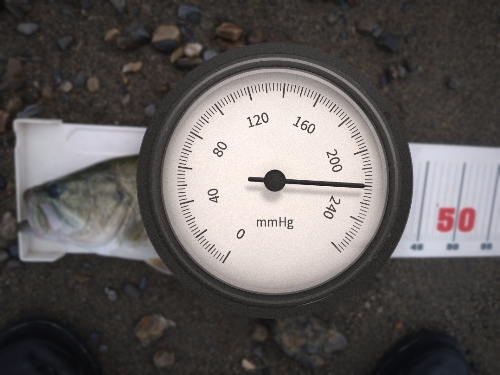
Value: 220 mmHg
